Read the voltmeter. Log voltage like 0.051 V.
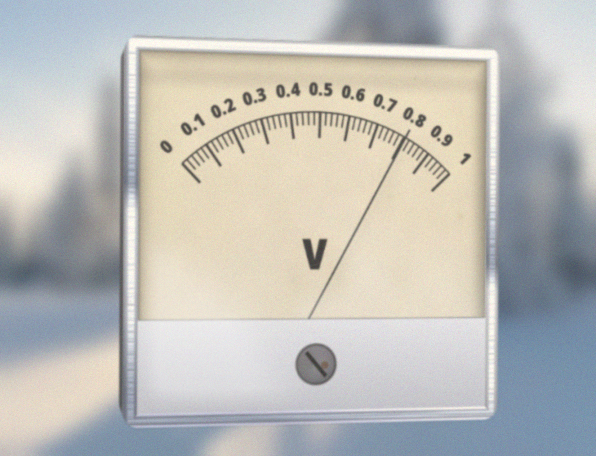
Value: 0.8 V
